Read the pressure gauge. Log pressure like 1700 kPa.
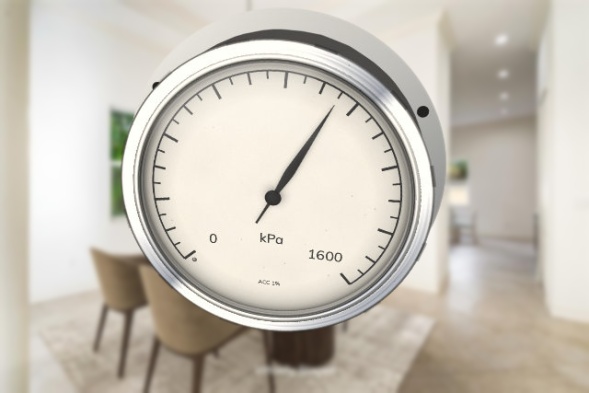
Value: 950 kPa
